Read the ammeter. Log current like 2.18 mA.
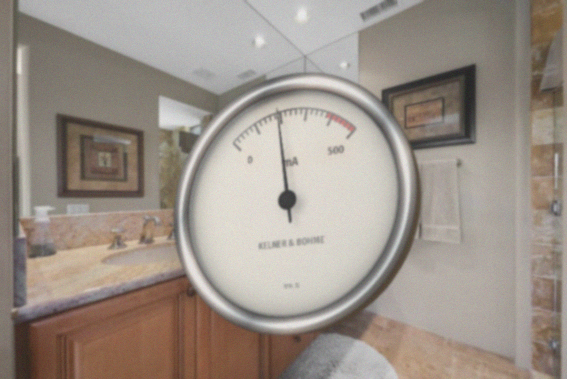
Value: 200 mA
